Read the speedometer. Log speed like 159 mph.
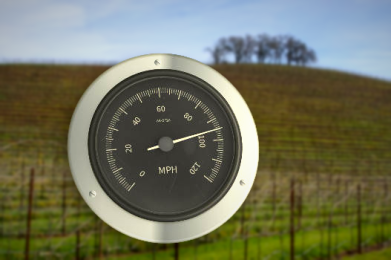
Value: 95 mph
